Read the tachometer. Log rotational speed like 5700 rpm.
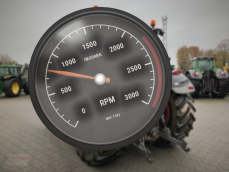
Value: 800 rpm
